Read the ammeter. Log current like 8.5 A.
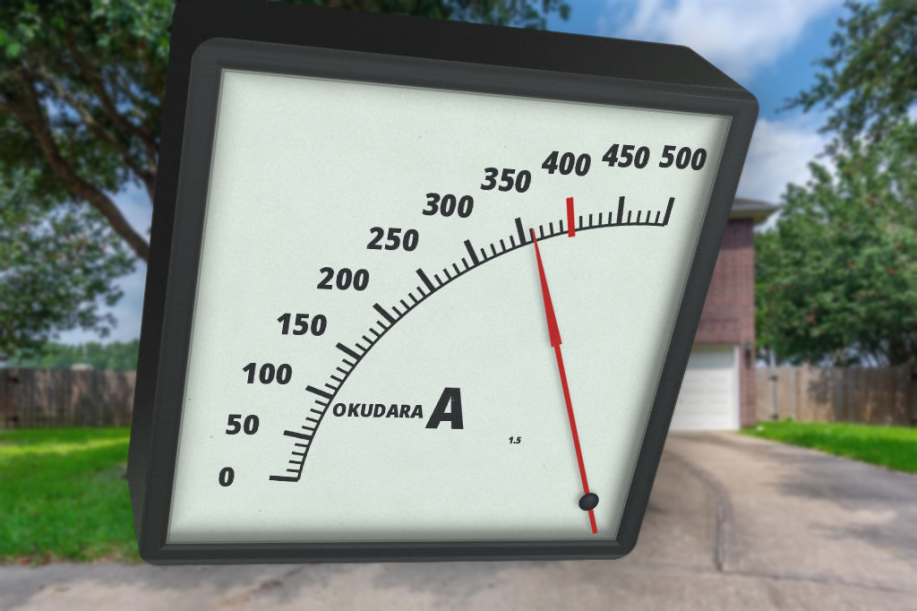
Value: 360 A
